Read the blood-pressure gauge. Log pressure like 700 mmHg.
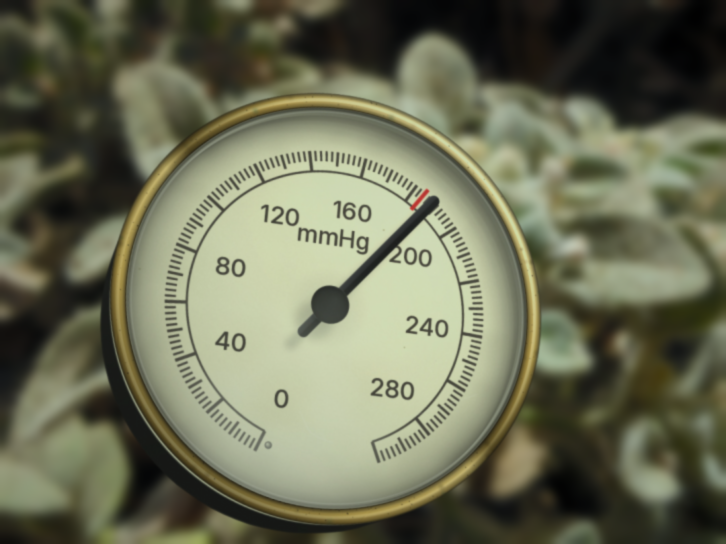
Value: 188 mmHg
